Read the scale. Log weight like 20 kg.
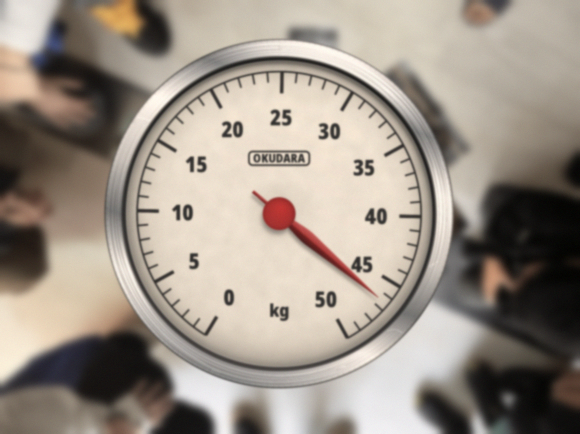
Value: 46.5 kg
